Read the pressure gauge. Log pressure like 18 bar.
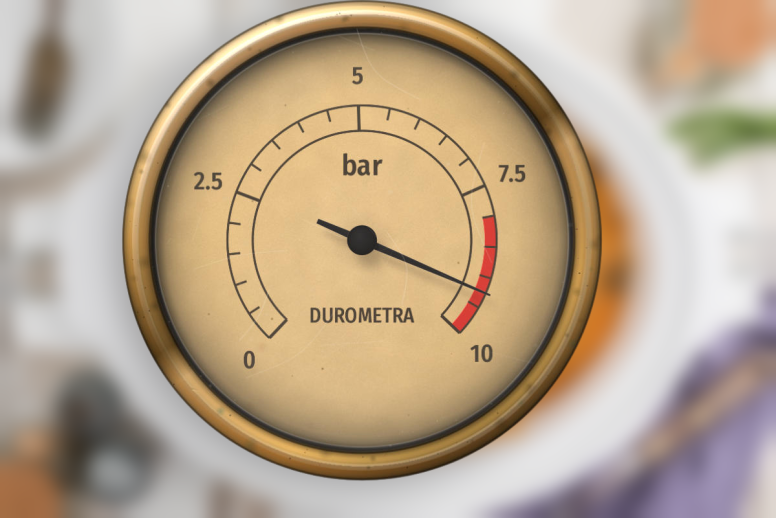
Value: 9.25 bar
